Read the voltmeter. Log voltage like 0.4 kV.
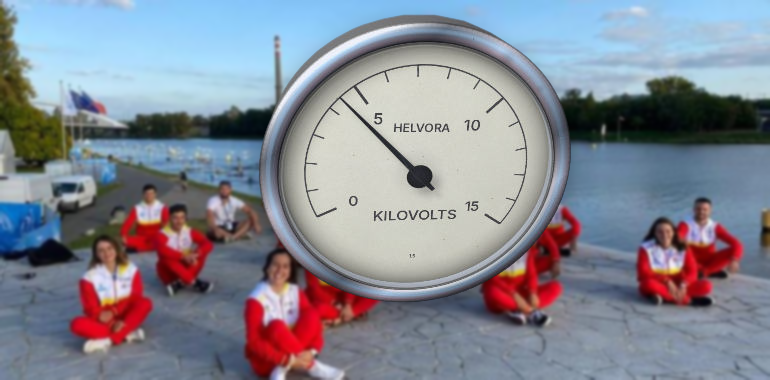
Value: 4.5 kV
